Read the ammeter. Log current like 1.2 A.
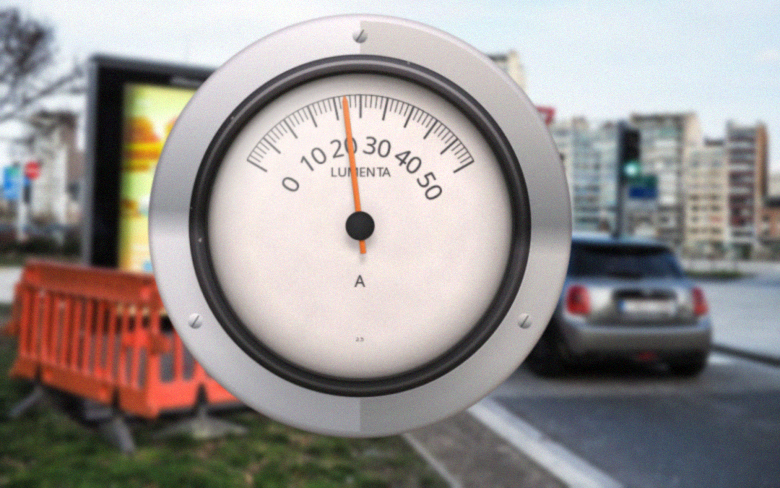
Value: 22 A
